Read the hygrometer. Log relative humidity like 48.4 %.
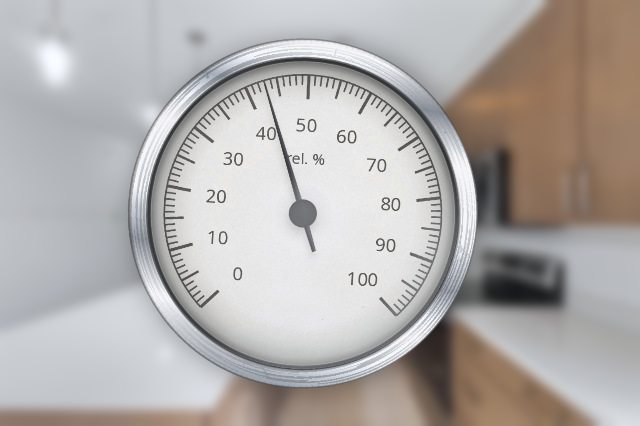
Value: 43 %
